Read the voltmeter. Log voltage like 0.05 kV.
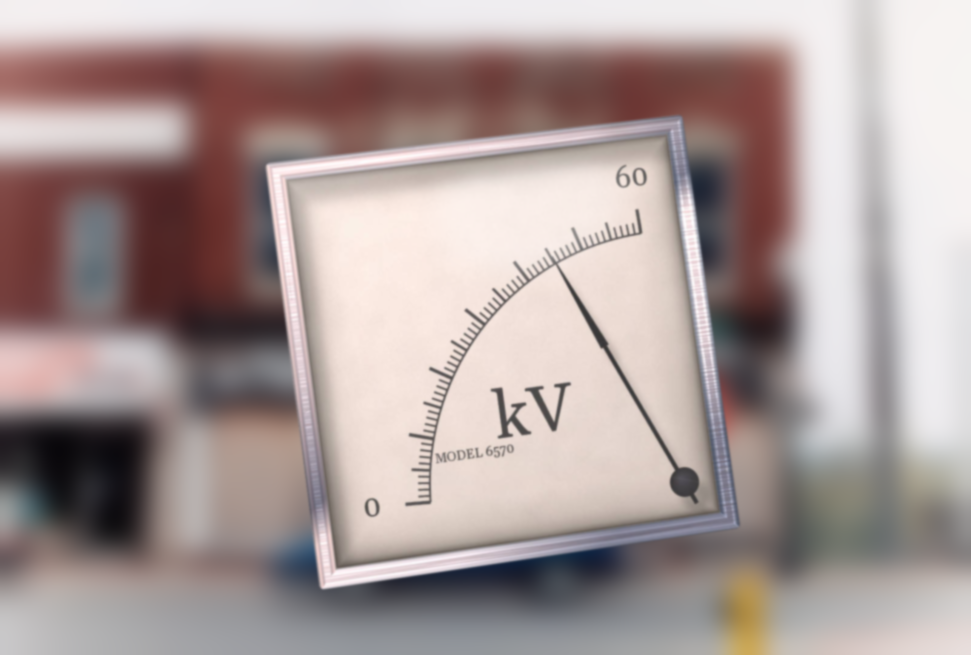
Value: 45 kV
